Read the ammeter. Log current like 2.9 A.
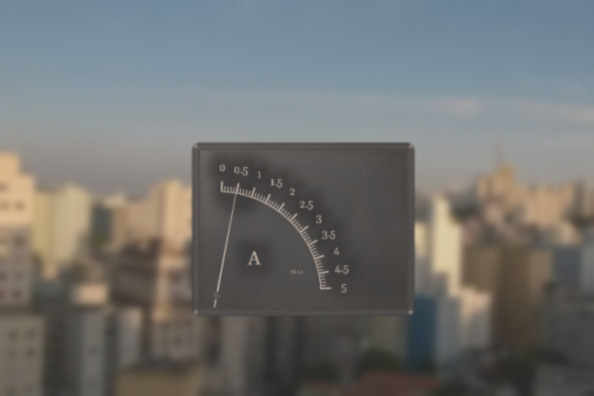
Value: 0.5 A
